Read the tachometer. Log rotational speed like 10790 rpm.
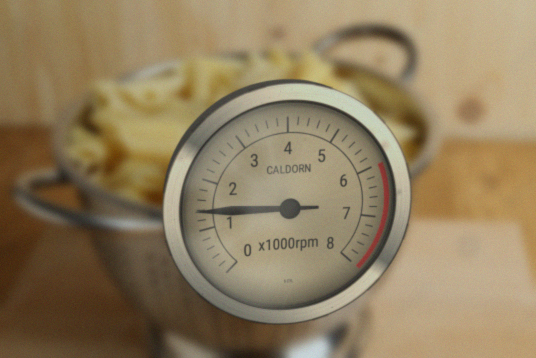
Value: 1400 rpm
